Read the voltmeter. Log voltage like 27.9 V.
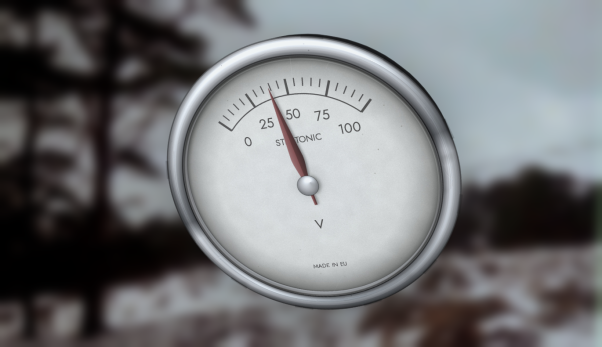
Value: 40 V
